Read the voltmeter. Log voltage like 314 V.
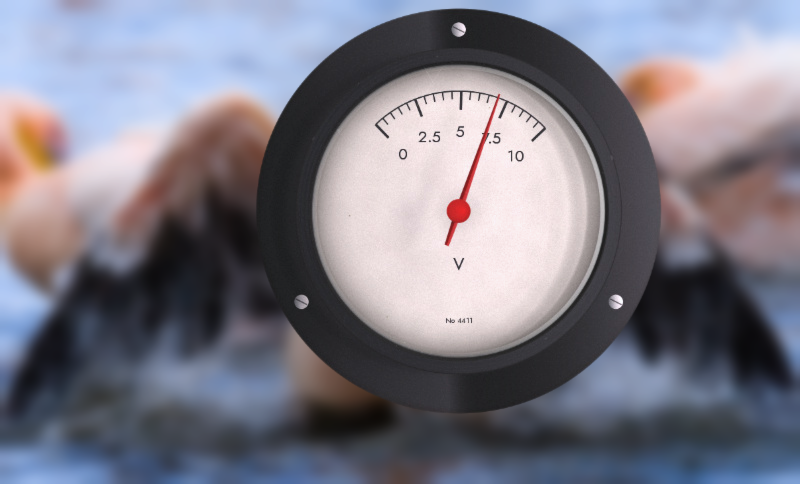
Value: 7 V
